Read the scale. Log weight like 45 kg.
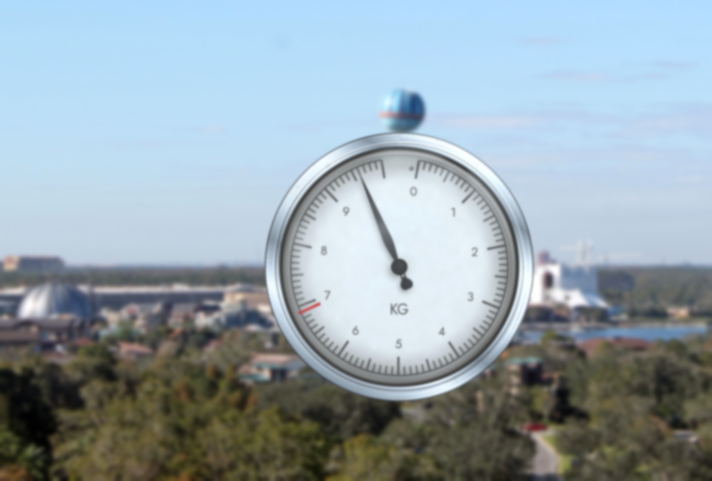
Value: 9.6 kg
